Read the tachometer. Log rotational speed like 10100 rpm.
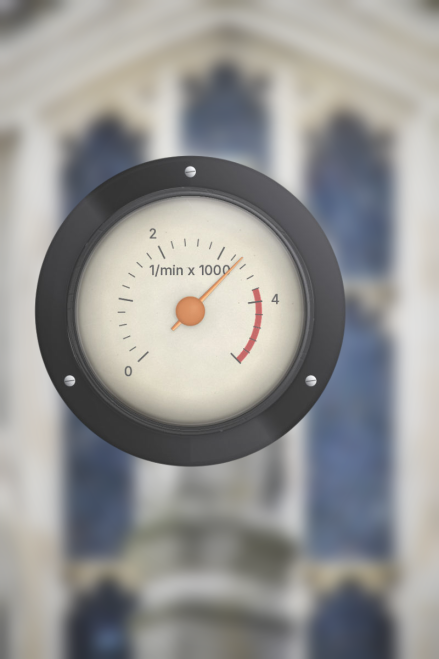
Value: 3300 rpm
